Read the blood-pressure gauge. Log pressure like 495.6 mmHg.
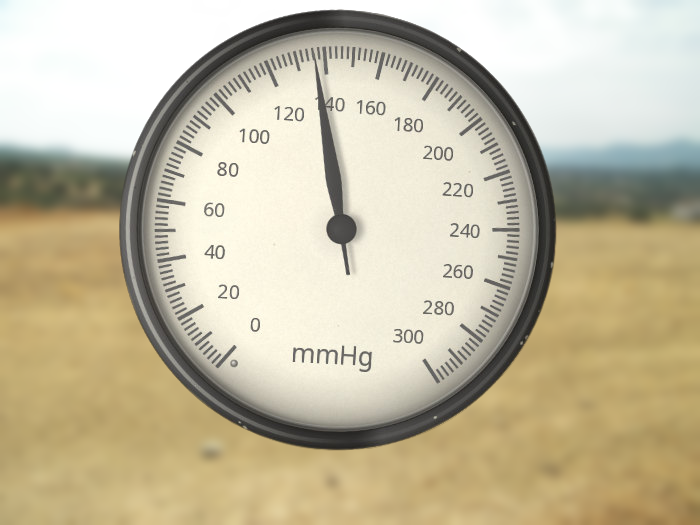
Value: 136 mmHg
